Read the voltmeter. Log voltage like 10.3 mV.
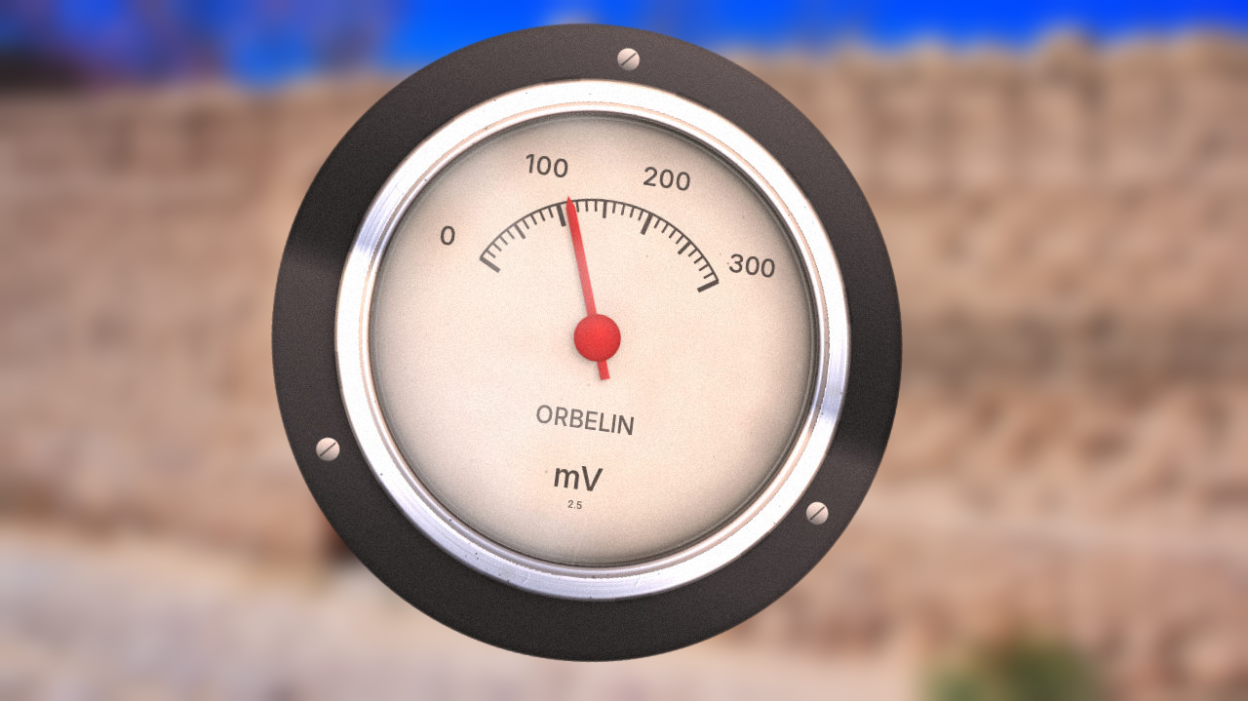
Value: 110 mV
